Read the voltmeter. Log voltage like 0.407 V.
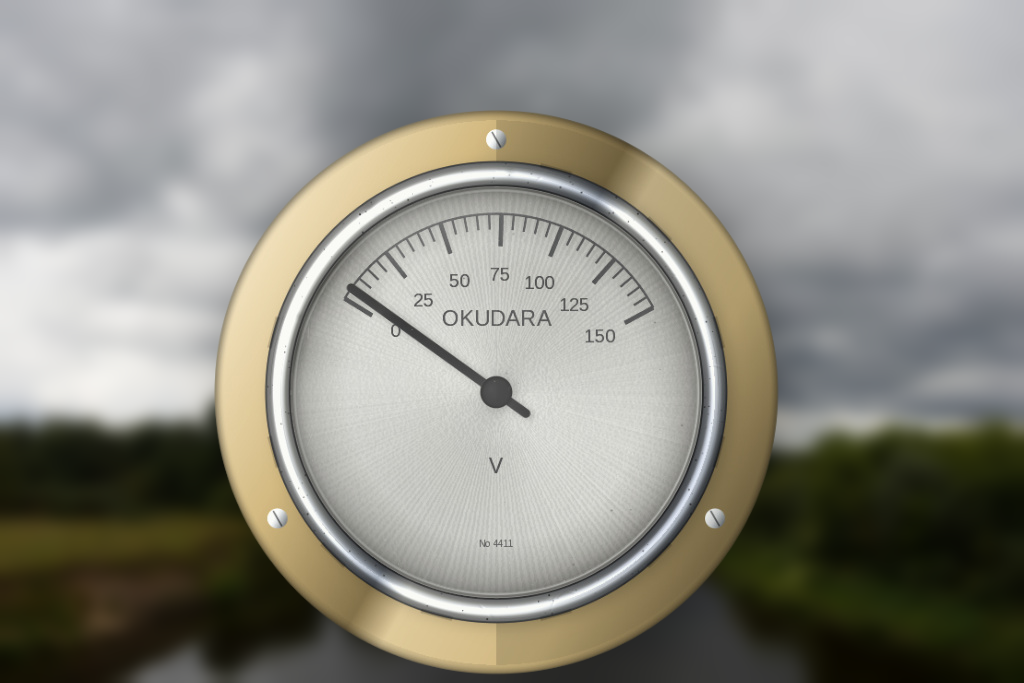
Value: 5 V
